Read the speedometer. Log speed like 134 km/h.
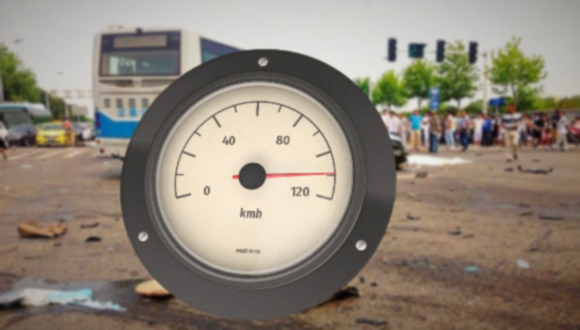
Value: 110 km/h
